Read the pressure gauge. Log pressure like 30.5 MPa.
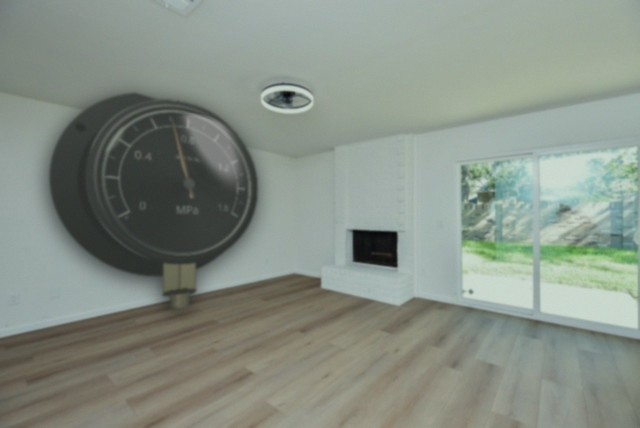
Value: 0.7 MPa
